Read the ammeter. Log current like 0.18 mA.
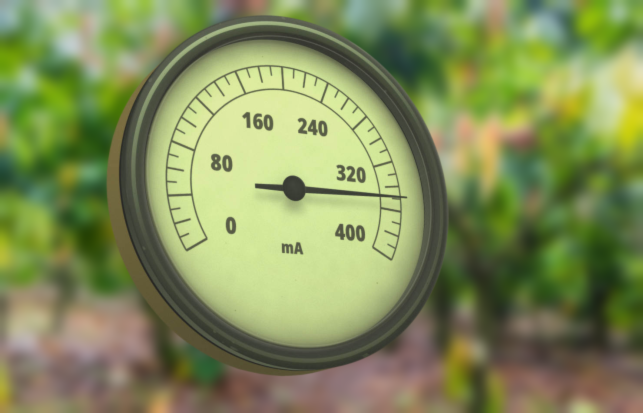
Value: 350 mA
